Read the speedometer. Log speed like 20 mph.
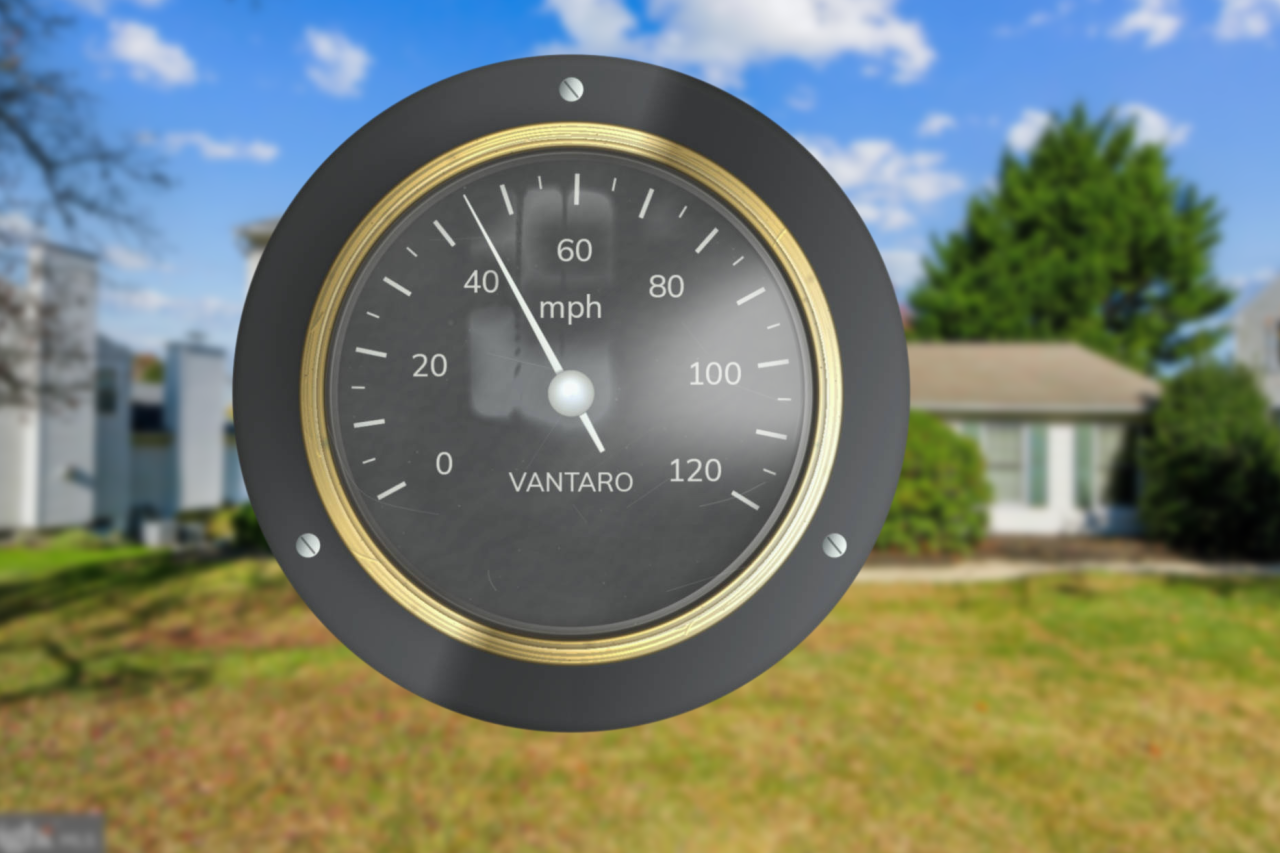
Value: 45 mph
